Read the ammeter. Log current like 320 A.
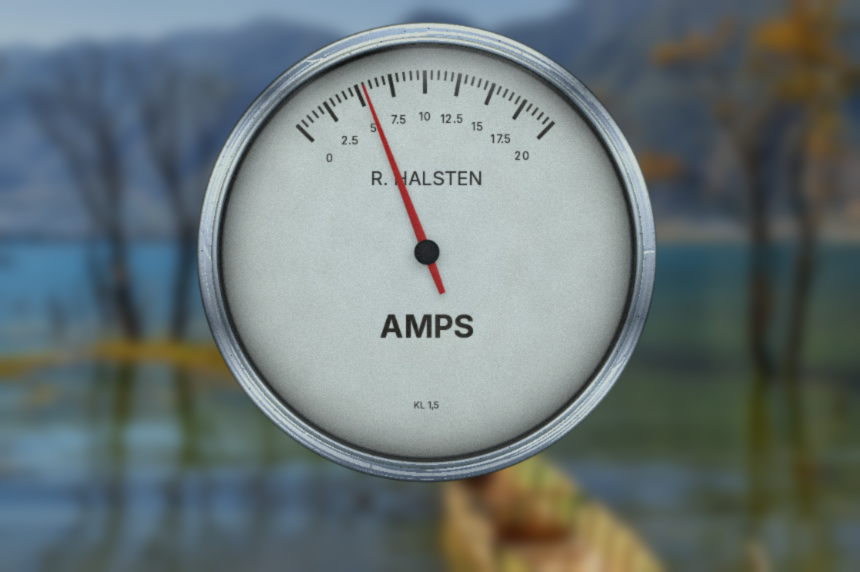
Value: 5.5 A
